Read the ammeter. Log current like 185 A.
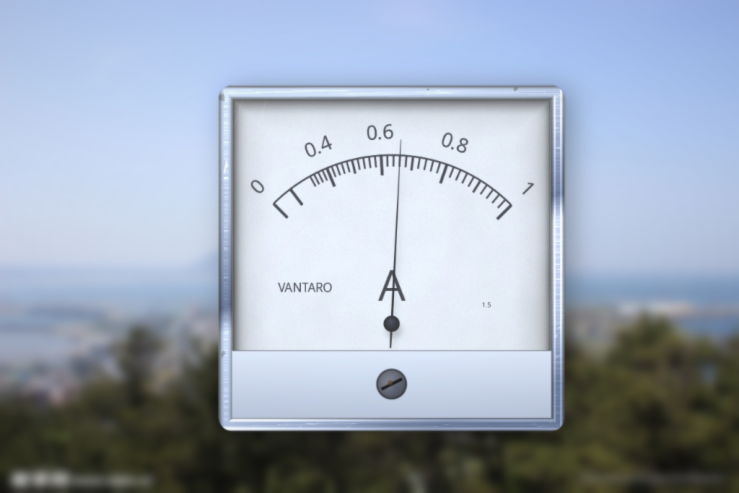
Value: 0.66 A
